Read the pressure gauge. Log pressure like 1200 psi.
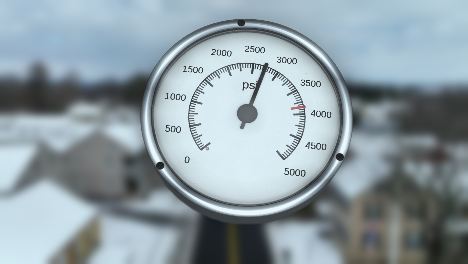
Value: 2750 psi
